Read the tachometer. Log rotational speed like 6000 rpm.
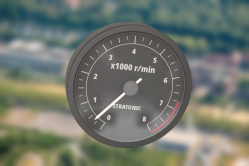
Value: 375 rpm
